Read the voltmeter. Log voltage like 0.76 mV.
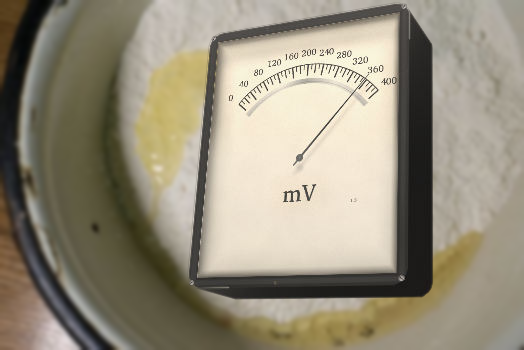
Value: 360 mV
